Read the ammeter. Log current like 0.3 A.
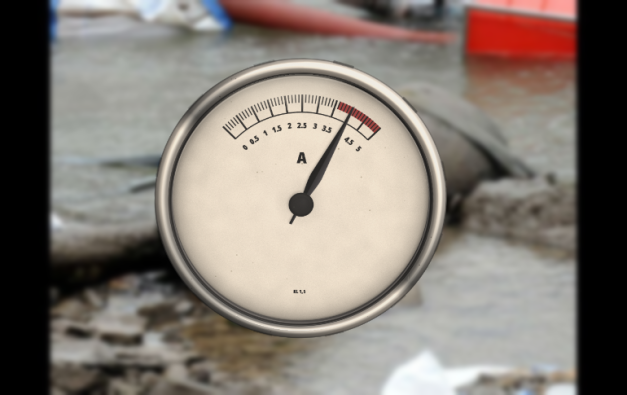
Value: 4 A
